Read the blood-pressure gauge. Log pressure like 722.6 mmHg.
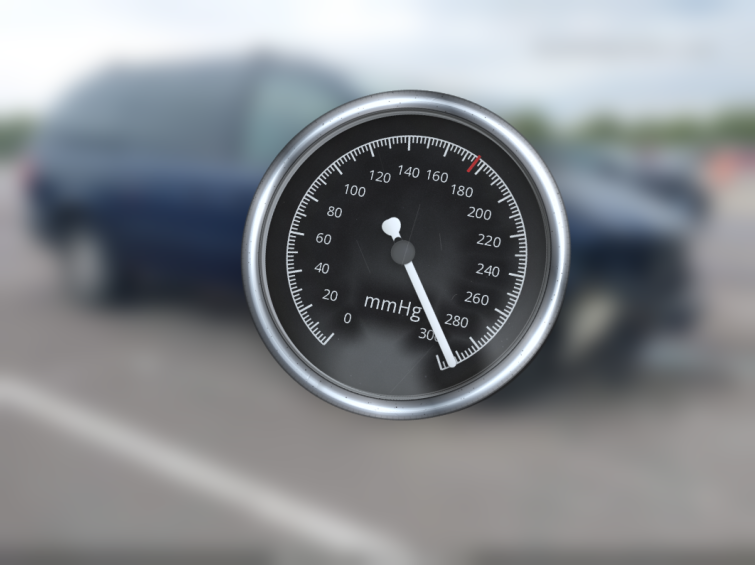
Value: 294 mmHg
